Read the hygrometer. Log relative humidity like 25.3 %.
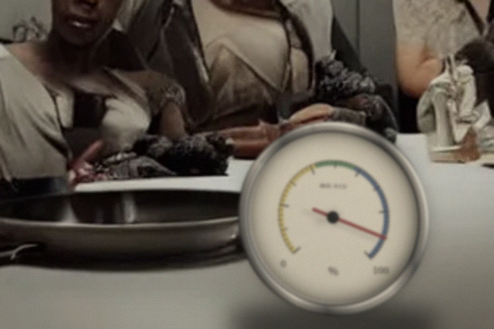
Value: 90 %
